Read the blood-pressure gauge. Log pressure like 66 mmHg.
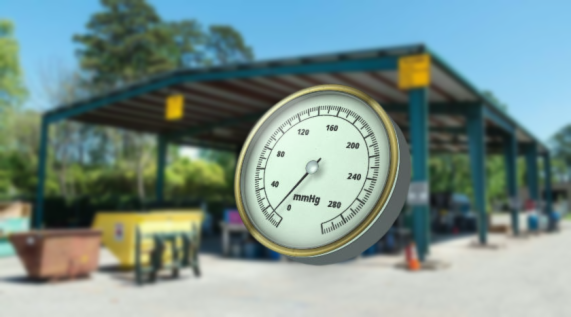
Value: 10 mmHg
